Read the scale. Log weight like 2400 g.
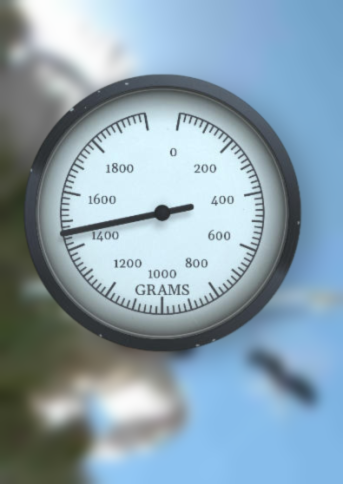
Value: 1460 g
